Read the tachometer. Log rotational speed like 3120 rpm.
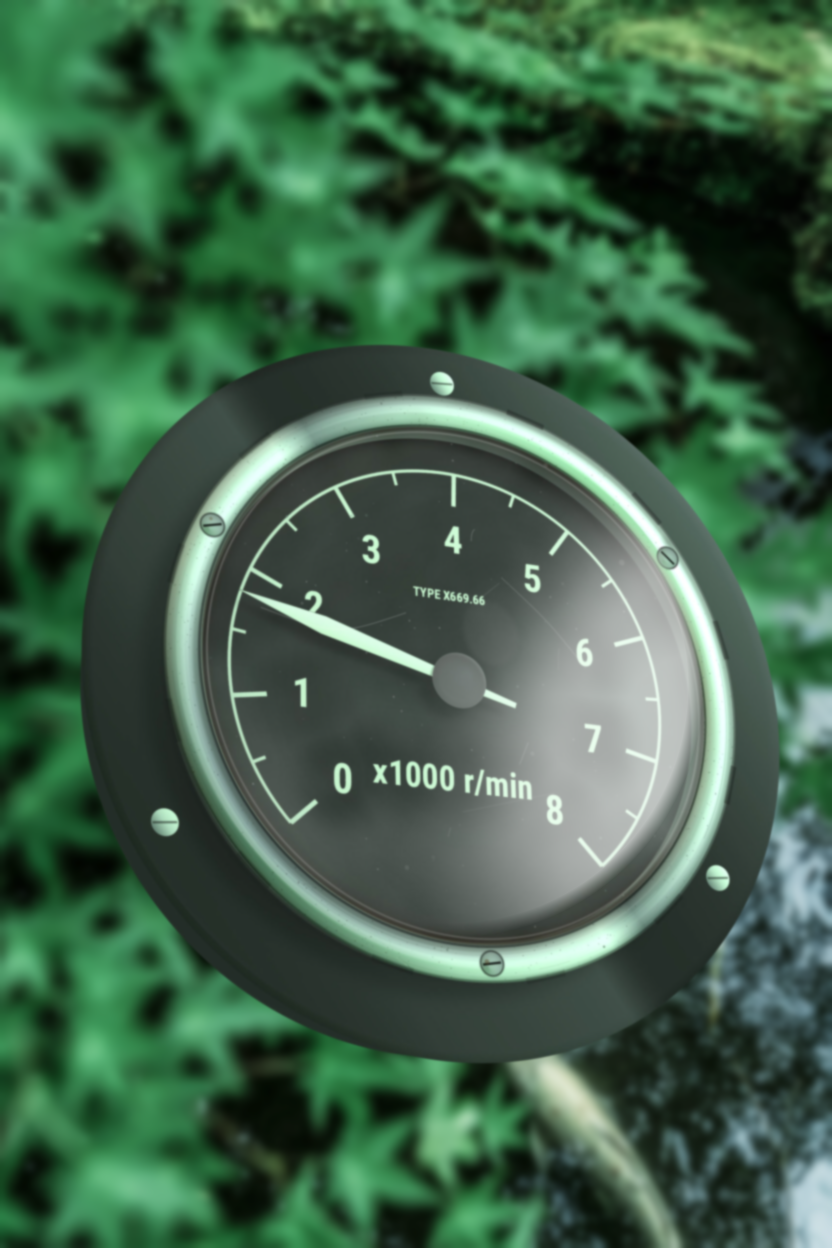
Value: 1750 rpm
